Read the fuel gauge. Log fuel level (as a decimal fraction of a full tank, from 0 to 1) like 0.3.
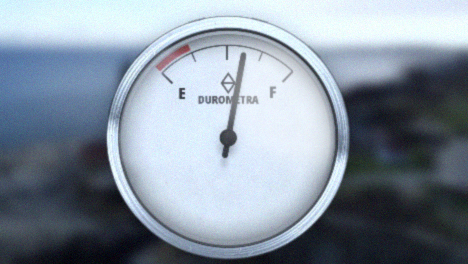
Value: 0.625
